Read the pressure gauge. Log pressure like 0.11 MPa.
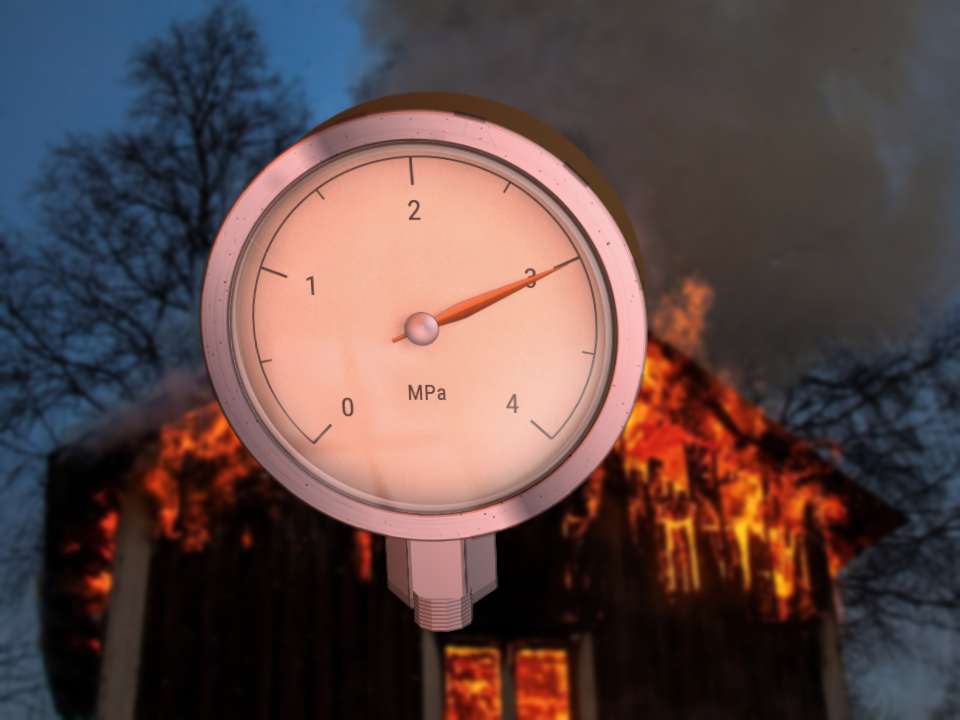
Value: 3 MPa
